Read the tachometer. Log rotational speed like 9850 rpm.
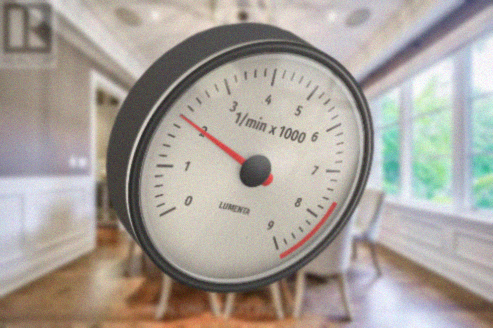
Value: 2000 rpm
